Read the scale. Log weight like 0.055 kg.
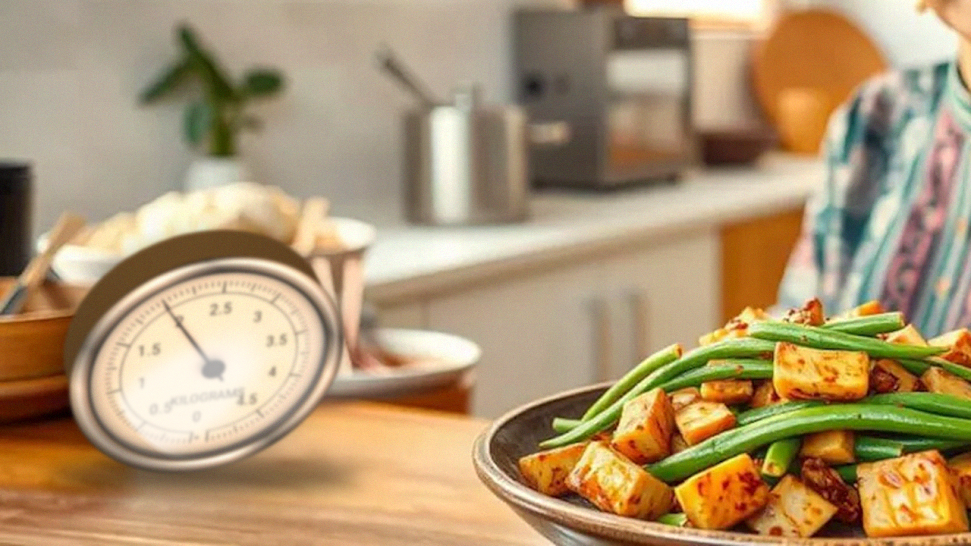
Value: 2 kg
